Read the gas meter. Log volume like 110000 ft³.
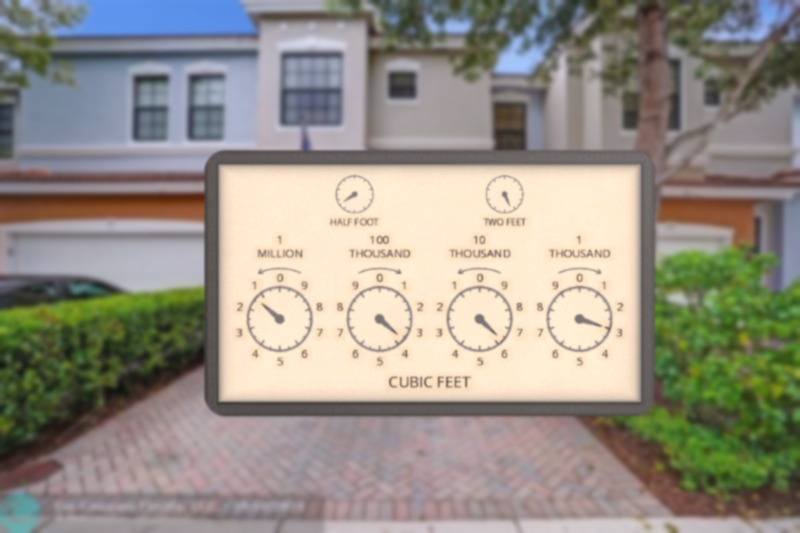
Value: 136300 ft³
